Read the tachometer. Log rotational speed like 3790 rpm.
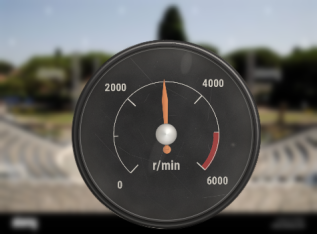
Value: 3000 rpm
